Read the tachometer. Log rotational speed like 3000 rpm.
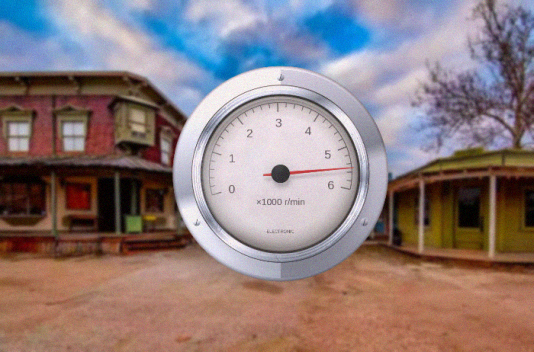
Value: 5500 rpm
